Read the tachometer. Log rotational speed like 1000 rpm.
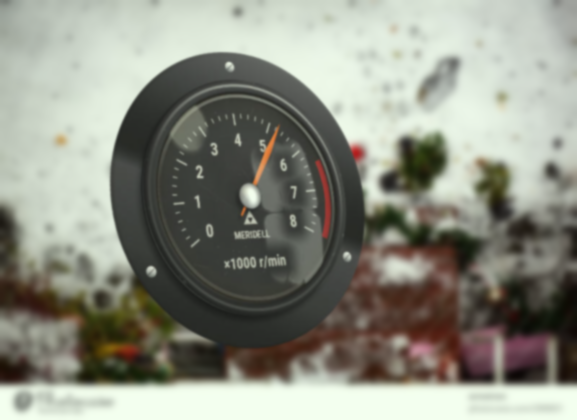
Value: 5200 rpm
